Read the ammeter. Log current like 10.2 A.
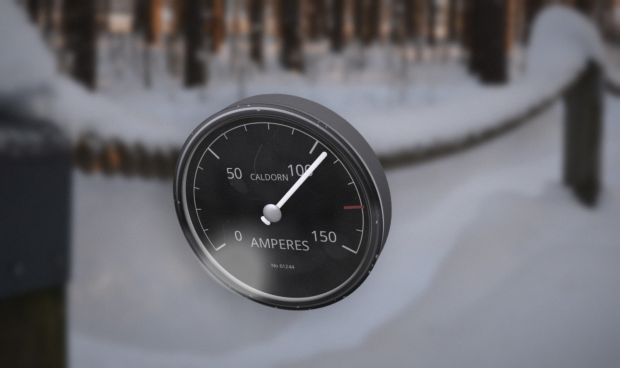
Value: 105 A
